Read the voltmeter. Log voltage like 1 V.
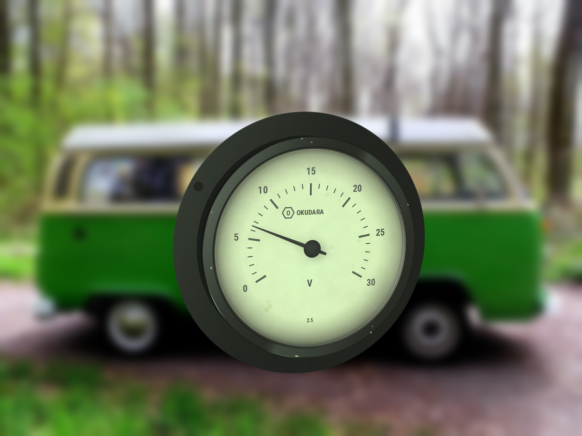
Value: 6.5 V
